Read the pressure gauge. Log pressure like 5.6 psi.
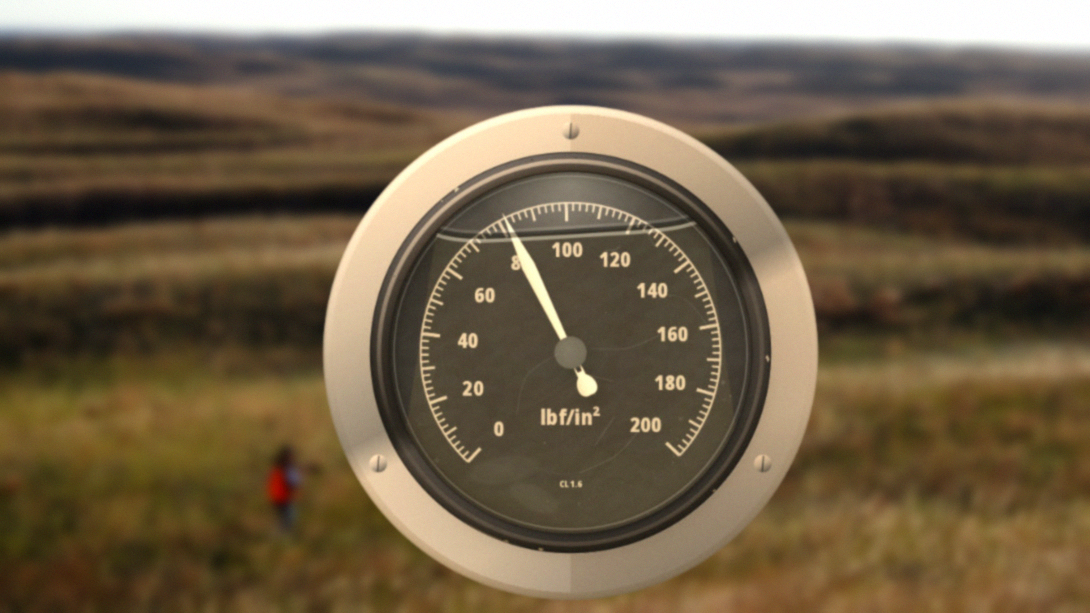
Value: 82 psi
